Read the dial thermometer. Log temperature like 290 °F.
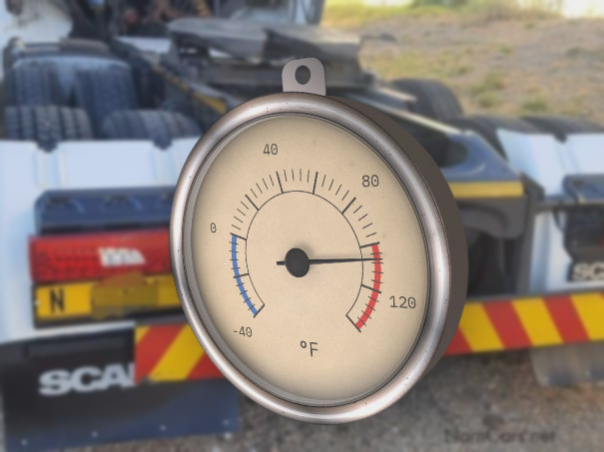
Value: 106 °F
